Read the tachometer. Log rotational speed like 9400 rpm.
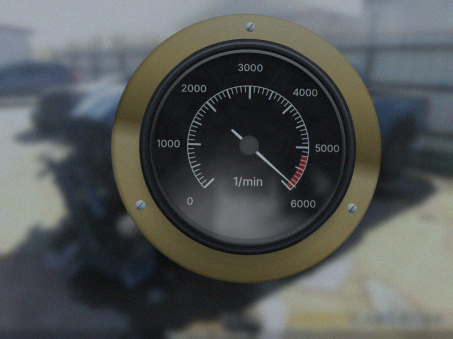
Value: 5900 rpm
